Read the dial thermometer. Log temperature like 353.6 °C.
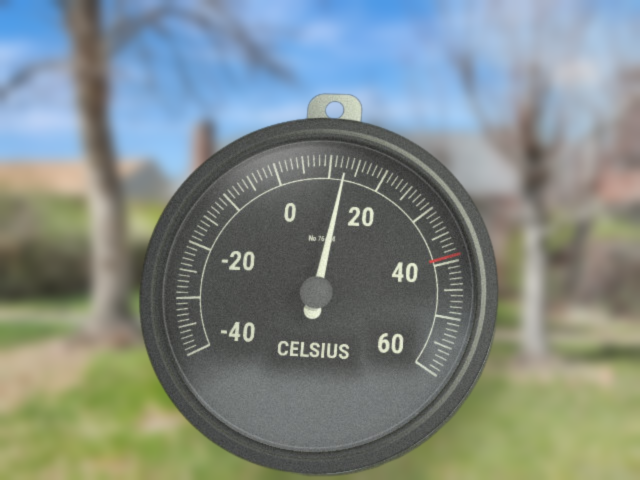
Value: 13 °C
